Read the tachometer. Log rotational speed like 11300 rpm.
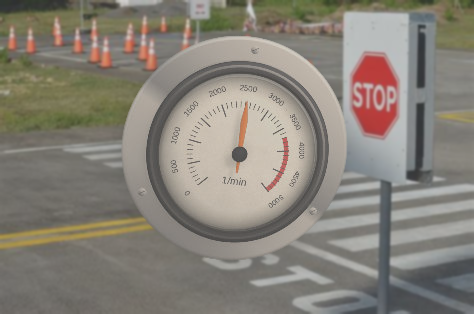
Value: 2500 rpm
